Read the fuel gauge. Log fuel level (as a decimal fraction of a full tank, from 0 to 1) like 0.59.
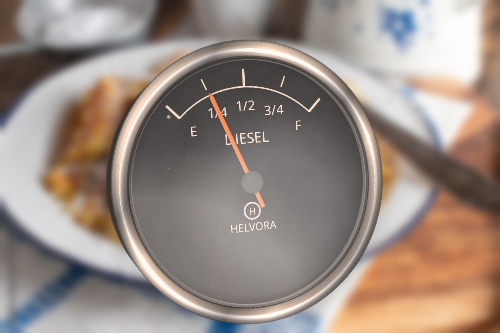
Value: 0.25
